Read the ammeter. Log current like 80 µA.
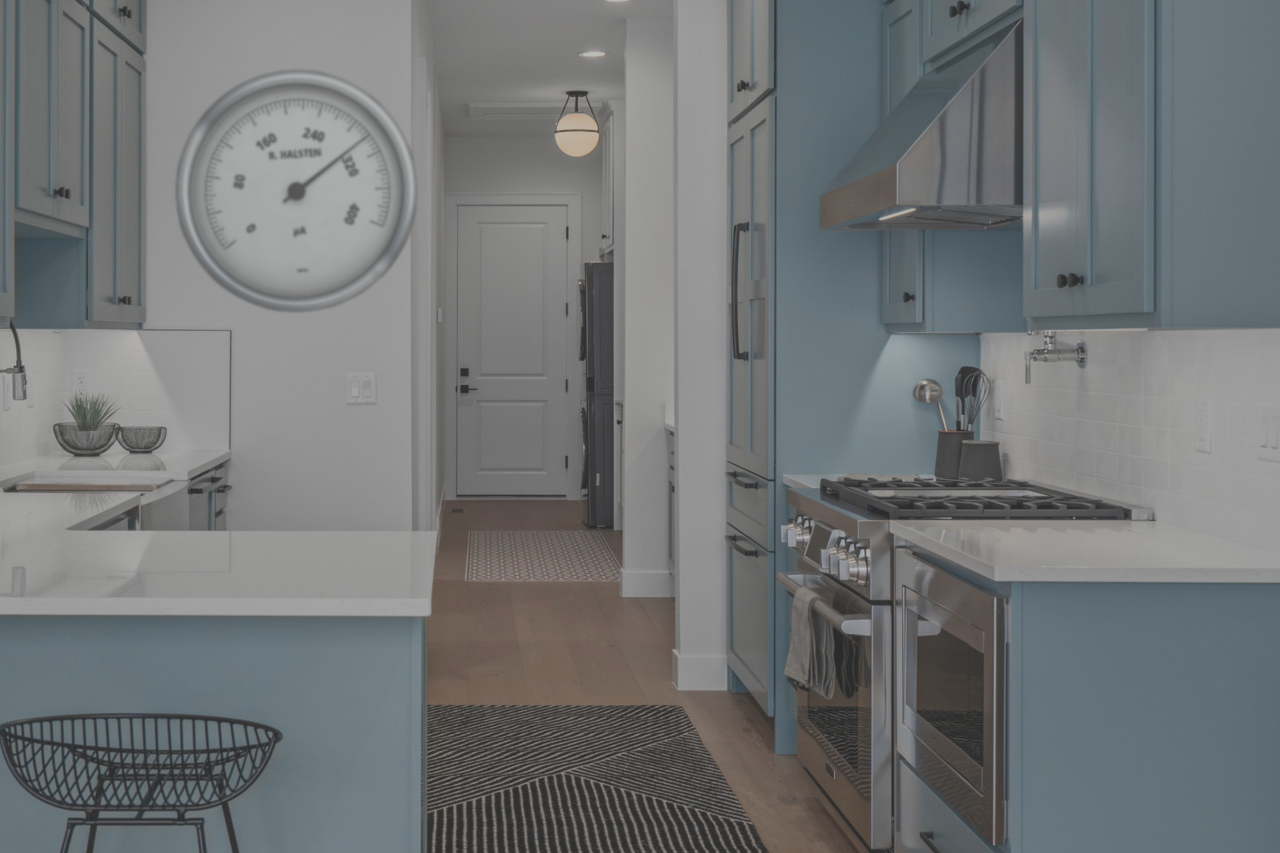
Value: 300 µA
